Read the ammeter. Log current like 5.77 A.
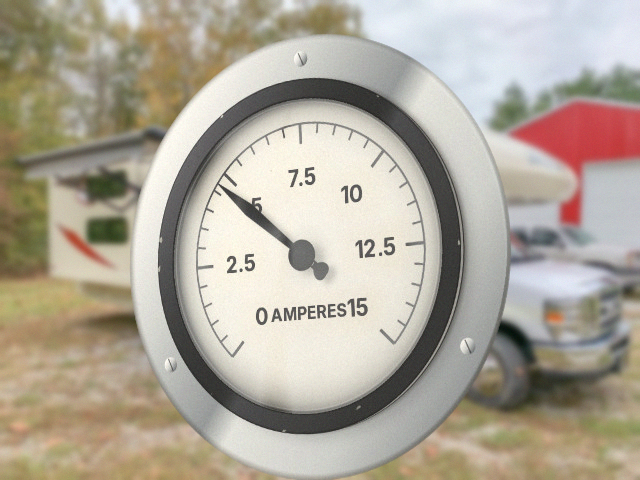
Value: 4.75 A
